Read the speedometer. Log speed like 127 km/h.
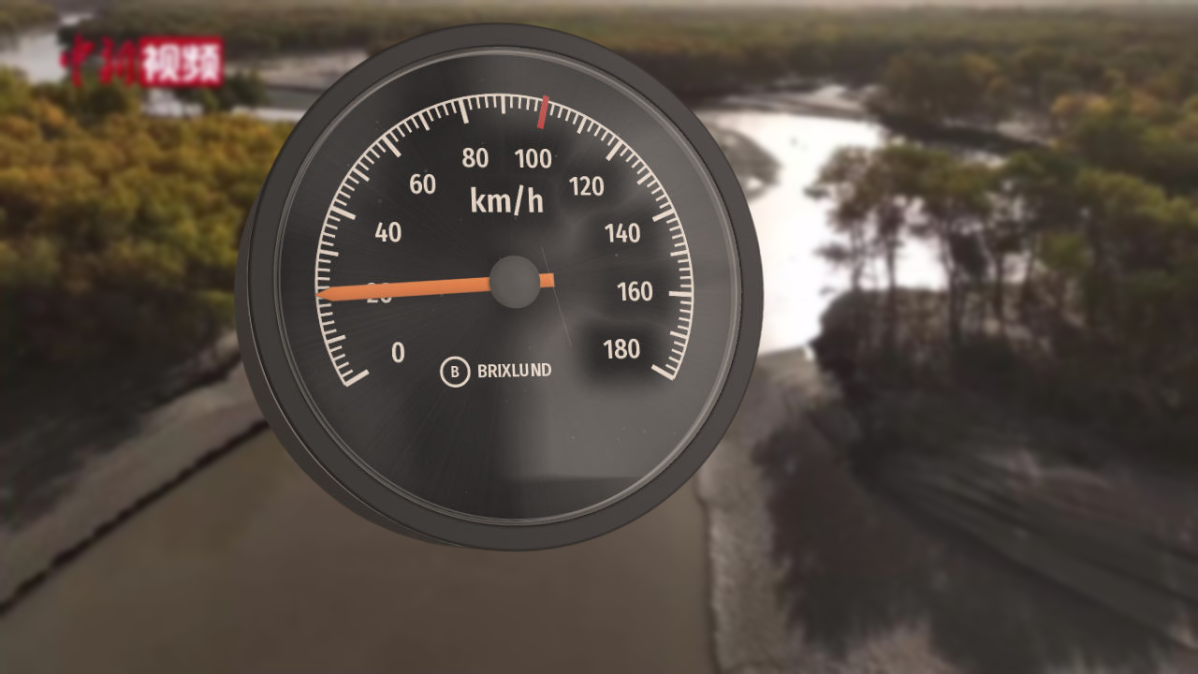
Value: 20 km/h
